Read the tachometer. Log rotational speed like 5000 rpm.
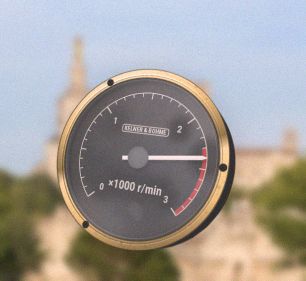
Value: 2400 rpm
